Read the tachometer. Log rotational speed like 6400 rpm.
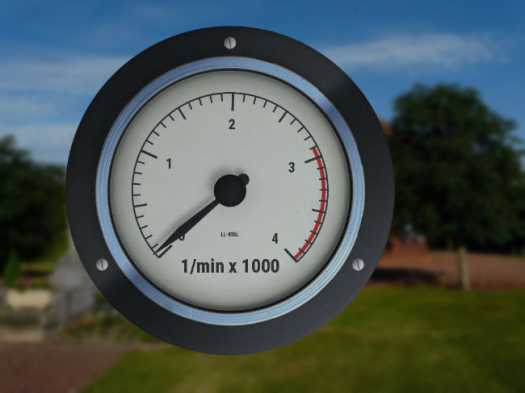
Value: 50 rpm
